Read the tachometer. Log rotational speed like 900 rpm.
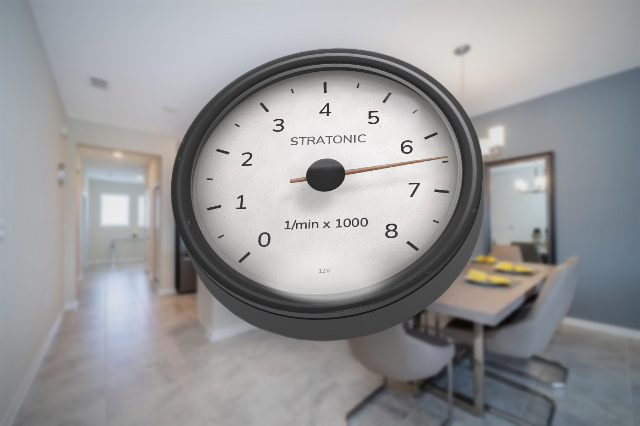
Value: 6500 rpm
